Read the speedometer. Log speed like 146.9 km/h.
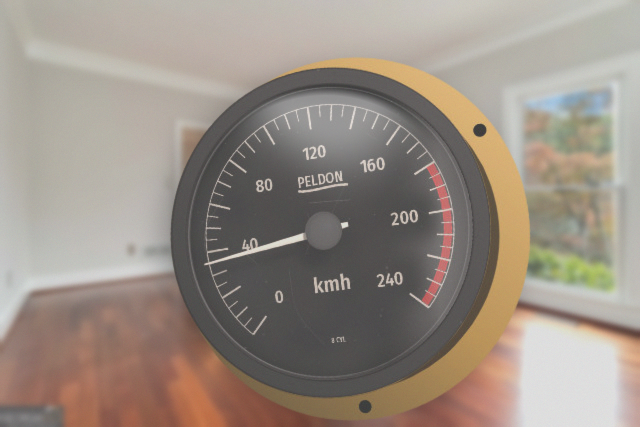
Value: 35 km/h
